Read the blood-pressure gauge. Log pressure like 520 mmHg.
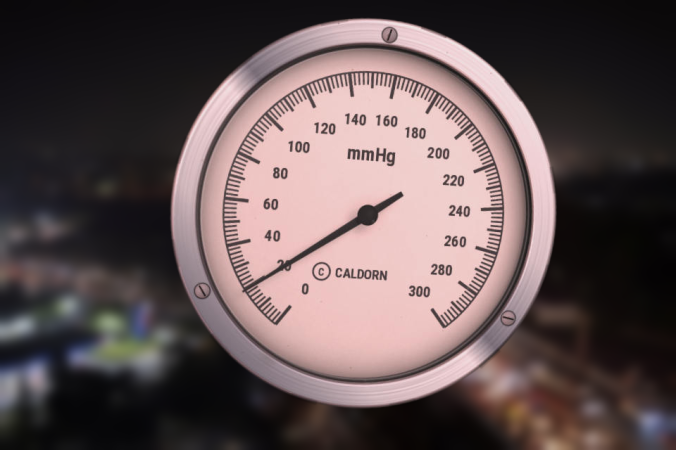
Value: 20 mmHg
